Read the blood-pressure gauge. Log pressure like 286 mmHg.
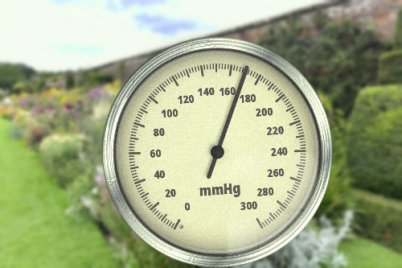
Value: 170 mmHg
